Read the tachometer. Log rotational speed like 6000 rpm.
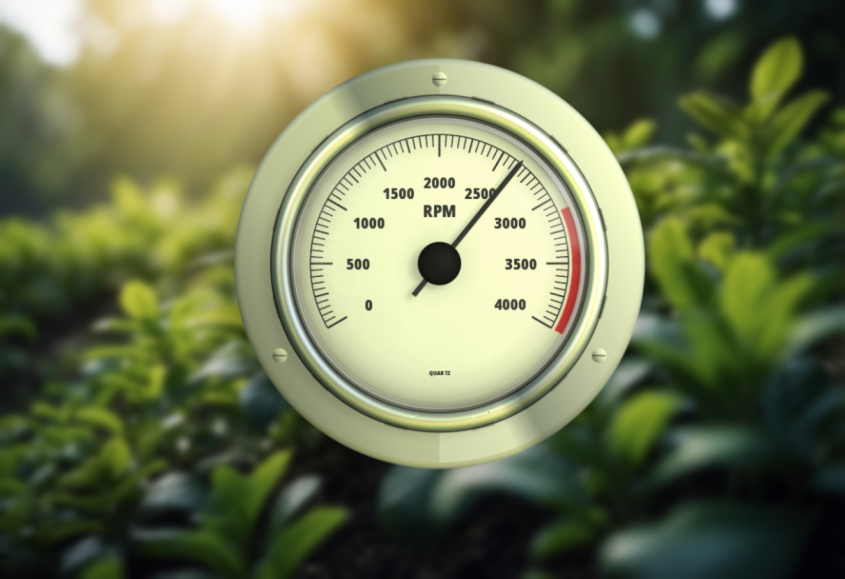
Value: 2650 rpm
